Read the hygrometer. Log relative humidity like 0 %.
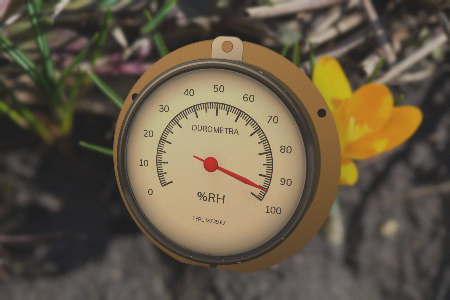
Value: 95 %
